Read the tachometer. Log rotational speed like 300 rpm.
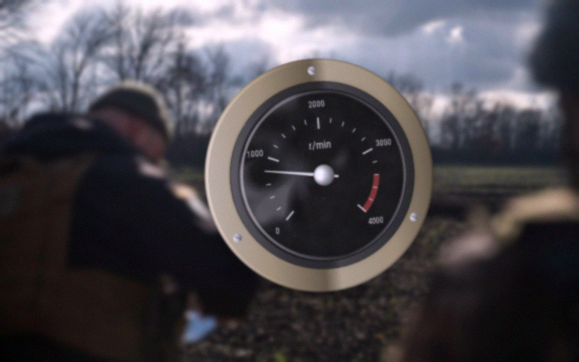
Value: 800 rpm
